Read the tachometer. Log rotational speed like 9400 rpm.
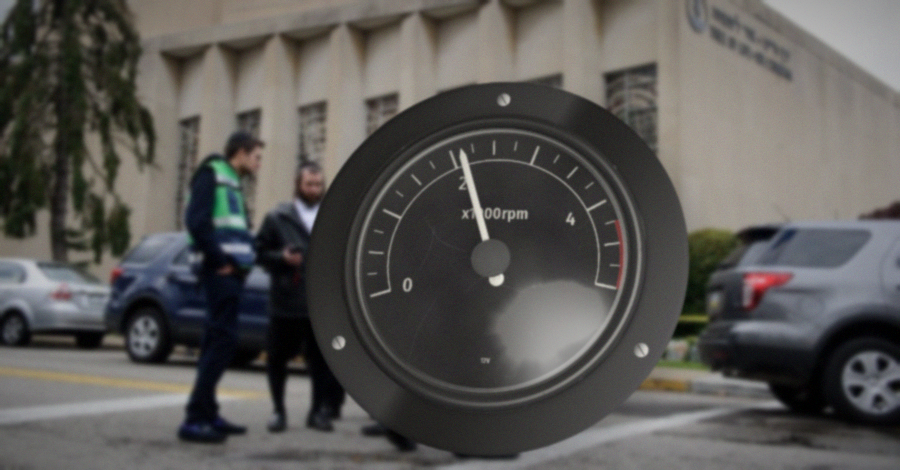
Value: 2125 rpm
